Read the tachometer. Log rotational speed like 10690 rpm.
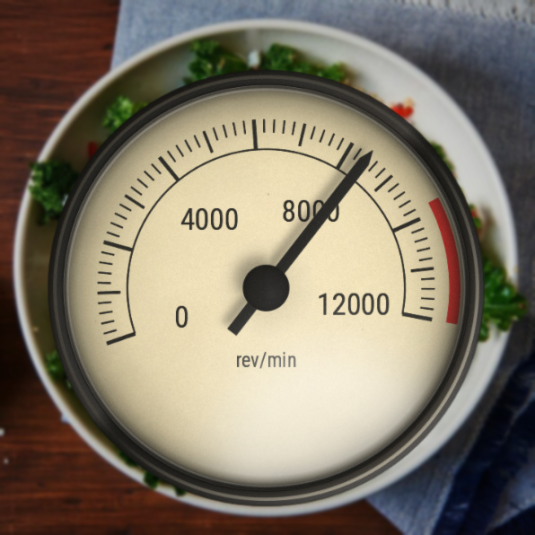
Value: 8400 rpm
